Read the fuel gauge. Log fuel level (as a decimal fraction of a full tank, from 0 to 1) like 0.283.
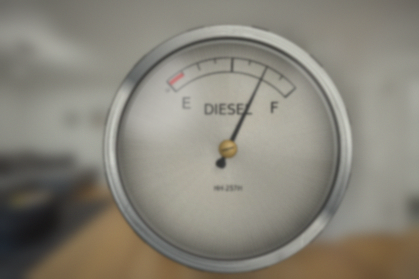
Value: 0.75
